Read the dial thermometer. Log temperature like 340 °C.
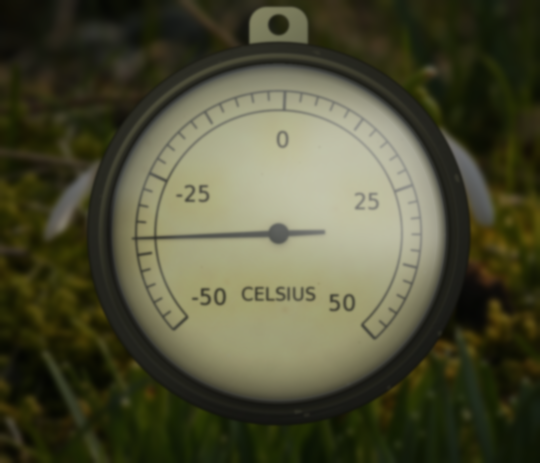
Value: -35 °C
